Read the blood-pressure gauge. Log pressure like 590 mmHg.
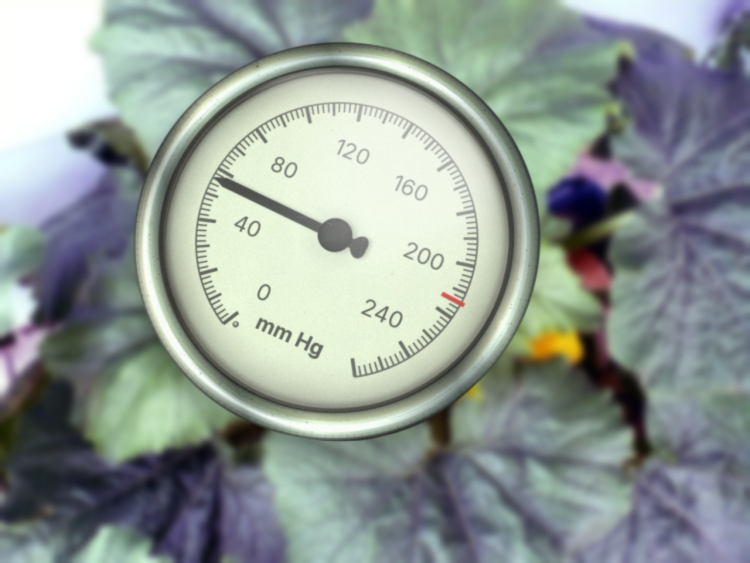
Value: 56 mmHg
